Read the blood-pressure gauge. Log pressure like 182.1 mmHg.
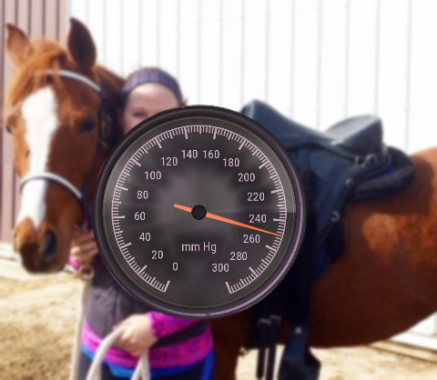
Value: 250 mmHg
